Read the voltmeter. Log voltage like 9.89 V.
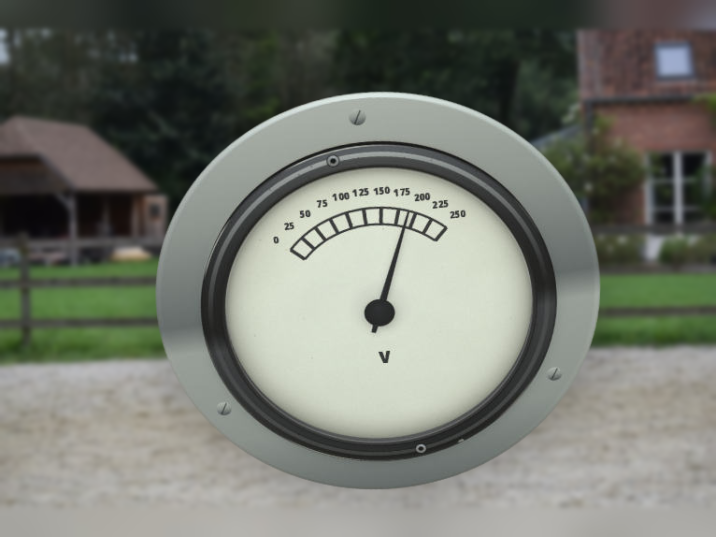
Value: 187.5 V
